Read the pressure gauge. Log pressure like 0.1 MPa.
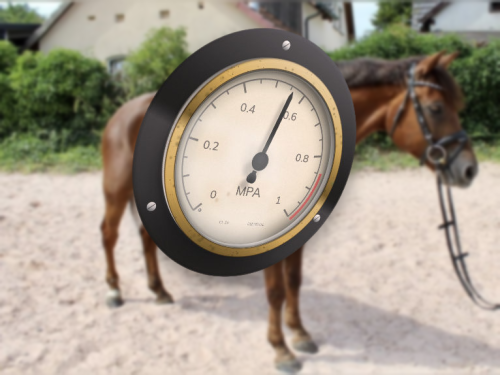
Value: 0.55 MPa
